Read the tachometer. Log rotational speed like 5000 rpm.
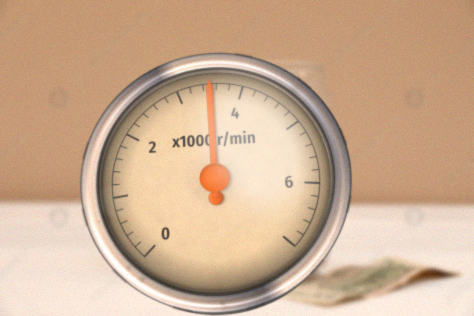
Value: 3500 rpm
